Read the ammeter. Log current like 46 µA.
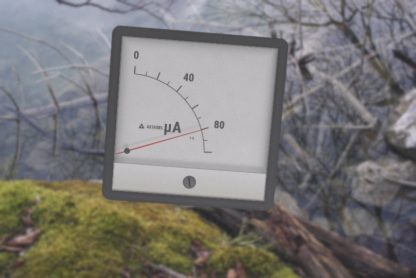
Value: 80 µA
